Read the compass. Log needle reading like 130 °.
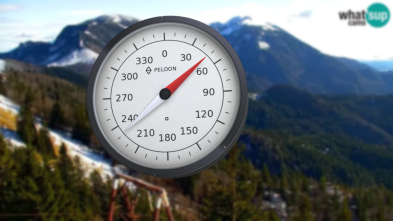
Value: 50 °
